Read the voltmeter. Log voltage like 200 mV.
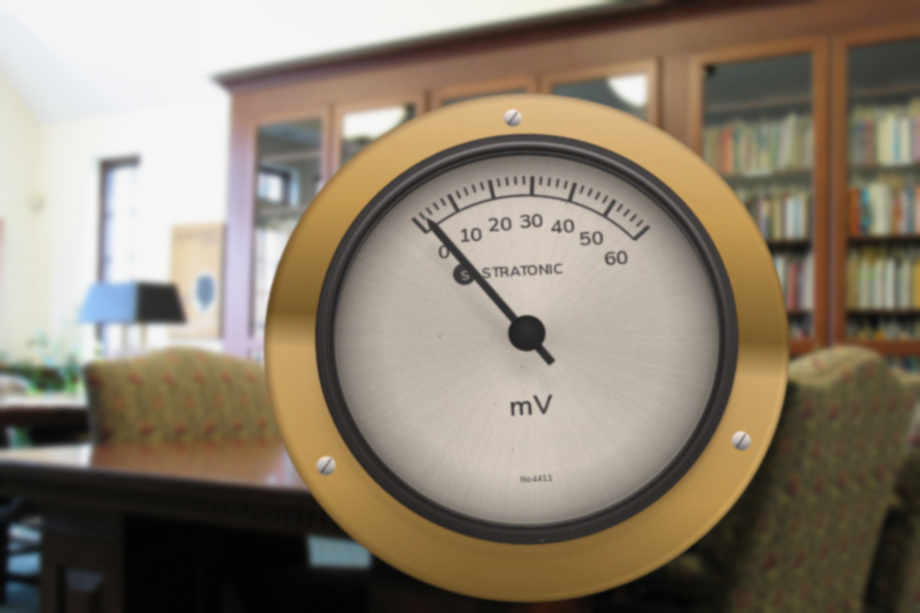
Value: 2 mV
